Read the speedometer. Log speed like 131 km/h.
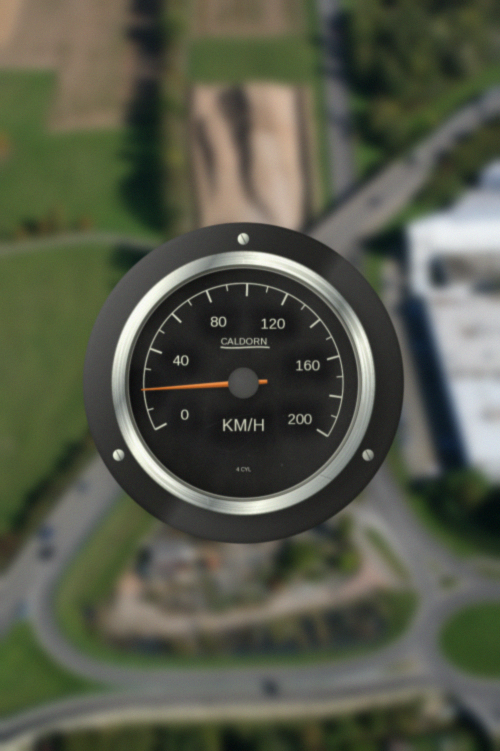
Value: 20 km/h
